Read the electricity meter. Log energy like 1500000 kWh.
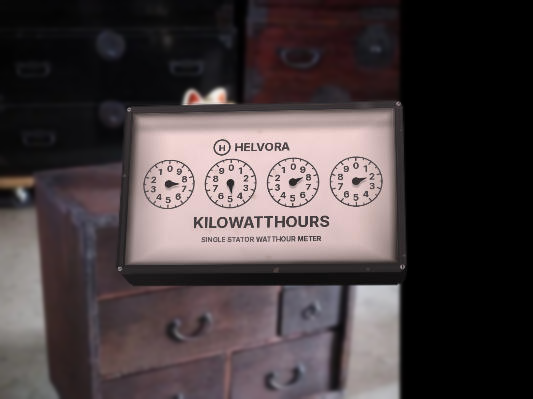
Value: 7482 kWh
